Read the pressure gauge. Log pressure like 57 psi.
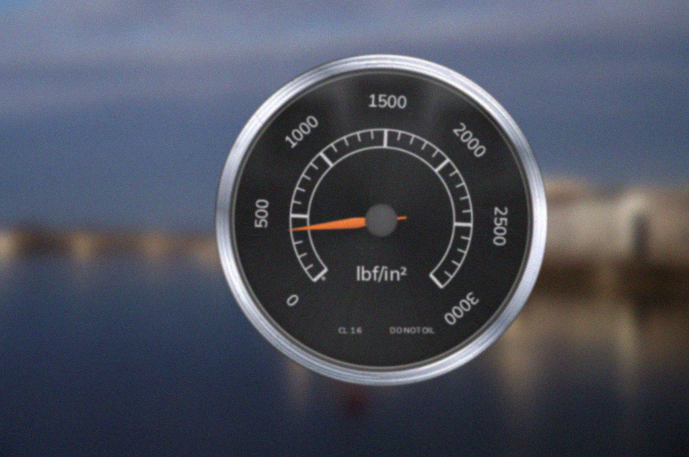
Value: 400 psi
